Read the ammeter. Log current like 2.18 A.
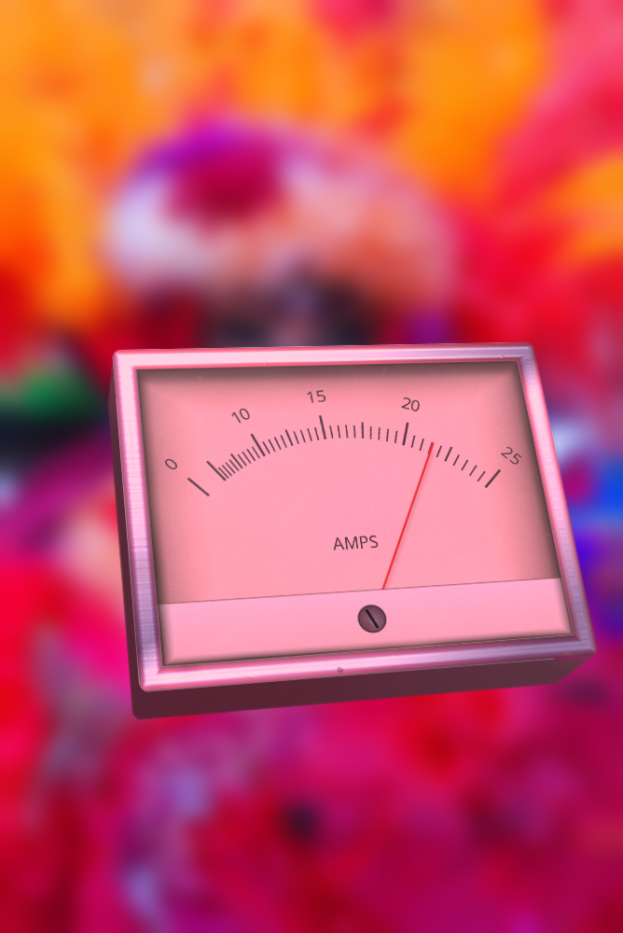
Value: 21.5 A
